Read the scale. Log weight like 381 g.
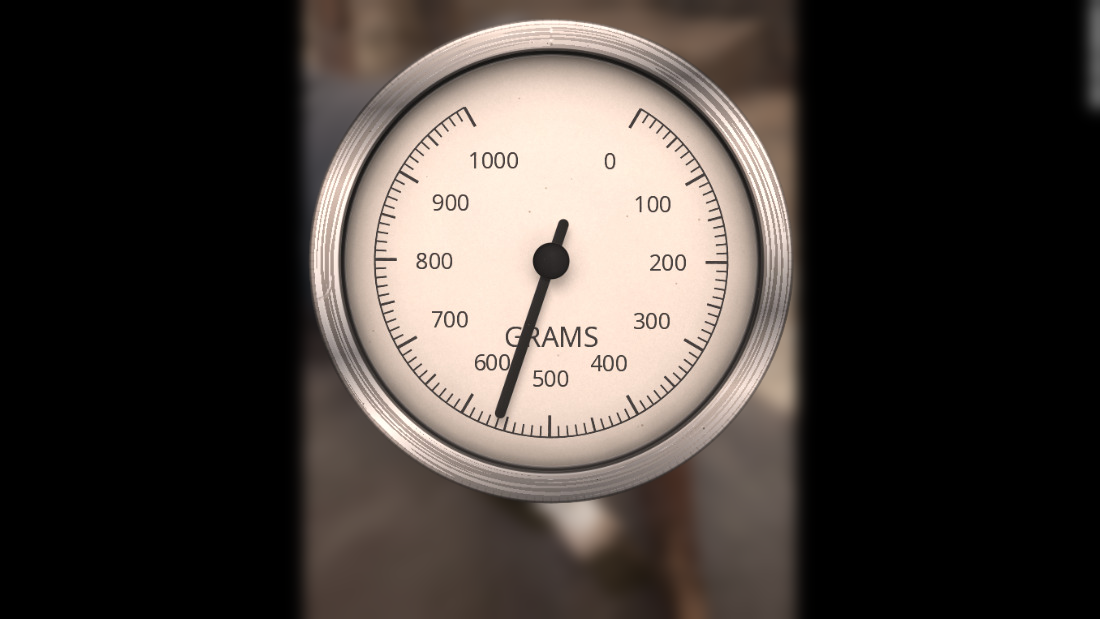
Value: 560 g
